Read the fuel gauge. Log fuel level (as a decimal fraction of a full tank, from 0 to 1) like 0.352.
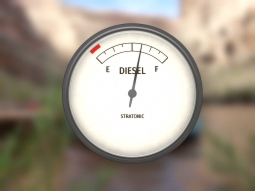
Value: 0.625
